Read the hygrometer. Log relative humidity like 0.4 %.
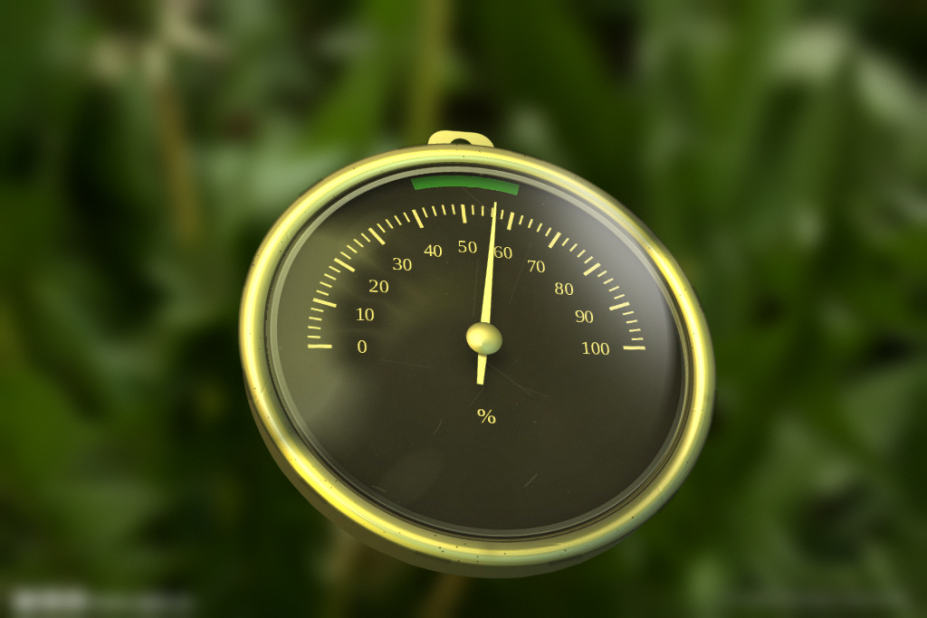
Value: 56 %
